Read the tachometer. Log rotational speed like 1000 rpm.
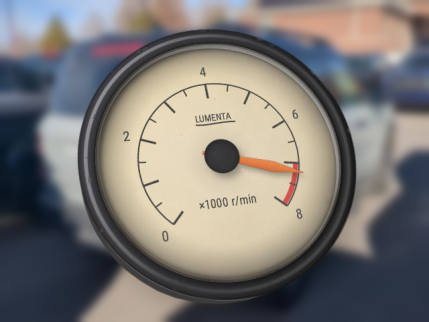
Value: 7250 rpm
